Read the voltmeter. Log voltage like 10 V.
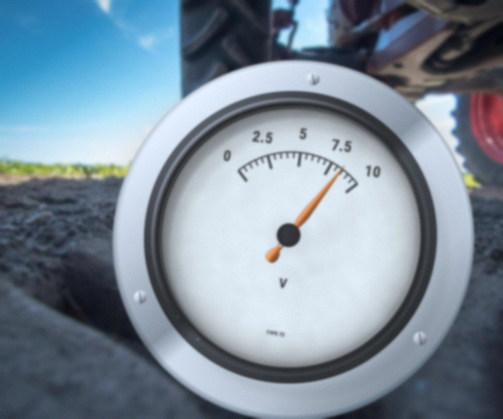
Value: 8.5 V
